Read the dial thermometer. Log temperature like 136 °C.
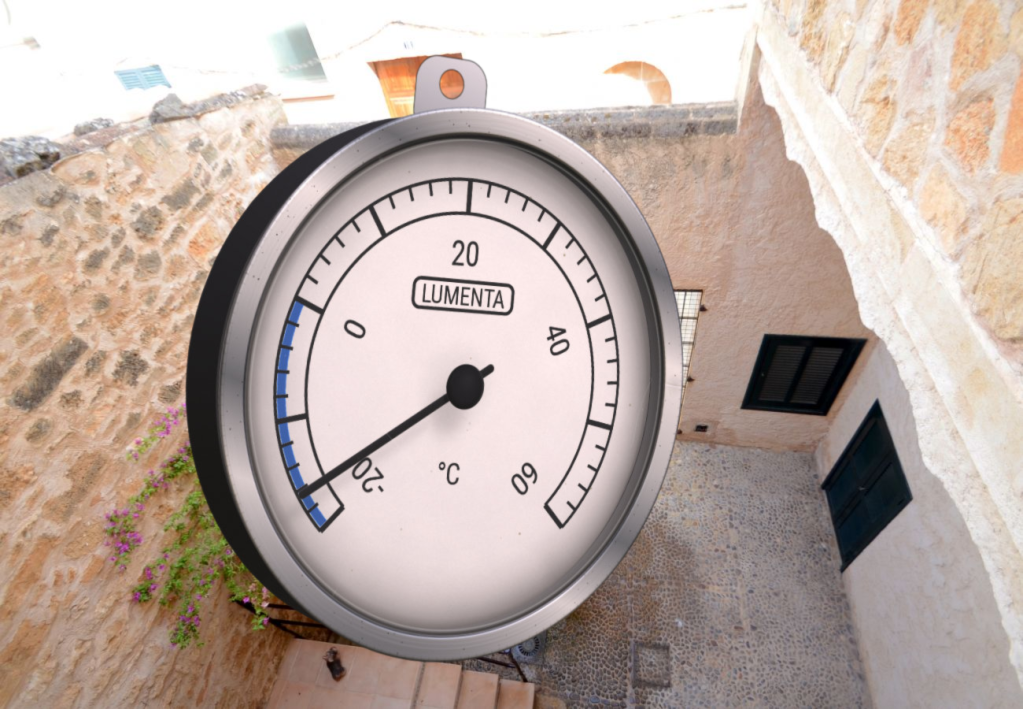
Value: -16 °C
